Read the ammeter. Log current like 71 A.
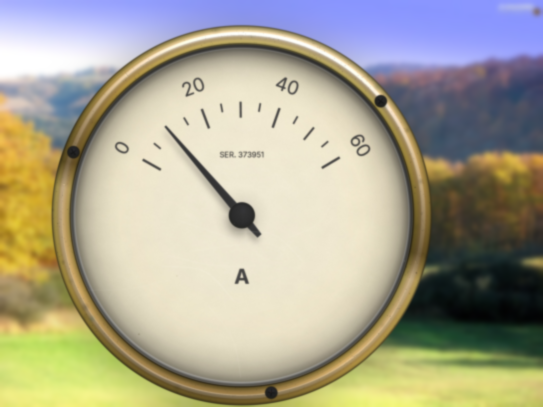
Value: 10 A
